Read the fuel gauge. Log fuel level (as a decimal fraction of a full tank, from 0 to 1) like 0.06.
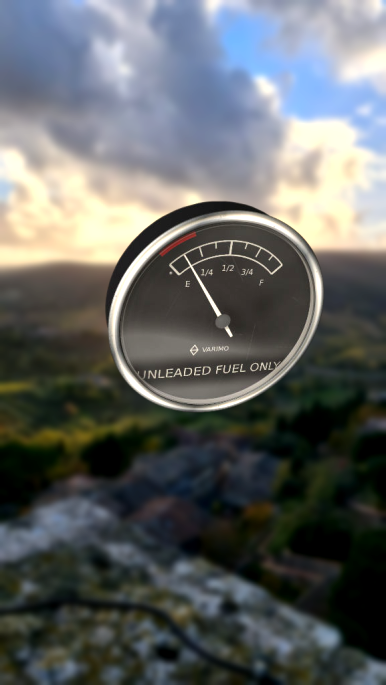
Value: 0.125
